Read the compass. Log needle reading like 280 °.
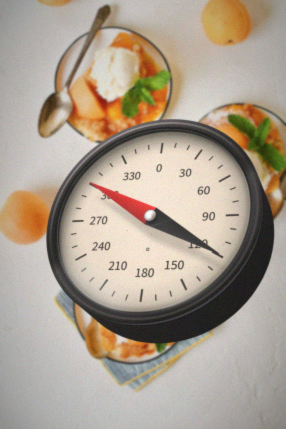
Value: 300 °
